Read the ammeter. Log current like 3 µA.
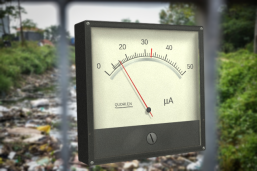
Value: 15 µA
